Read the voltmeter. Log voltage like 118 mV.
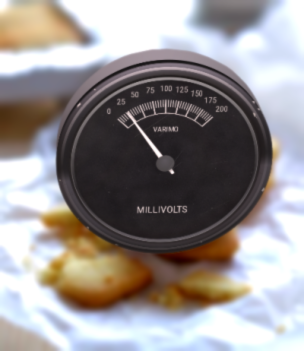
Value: 25 mV
